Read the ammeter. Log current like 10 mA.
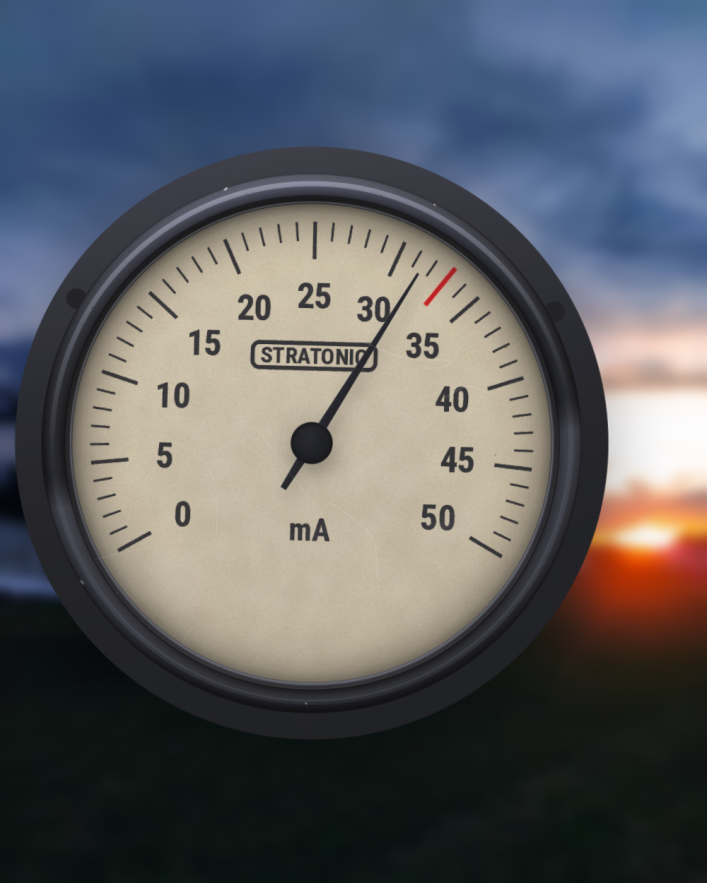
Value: 31.5 mA
